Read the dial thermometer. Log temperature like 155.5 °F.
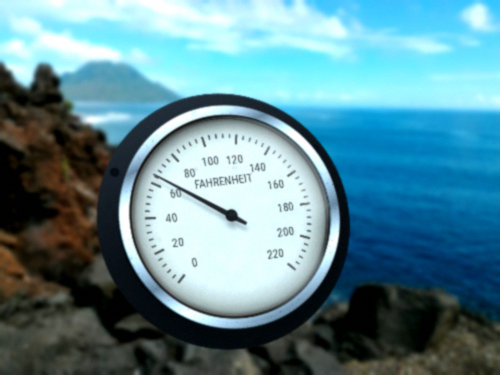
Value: 64 °F
